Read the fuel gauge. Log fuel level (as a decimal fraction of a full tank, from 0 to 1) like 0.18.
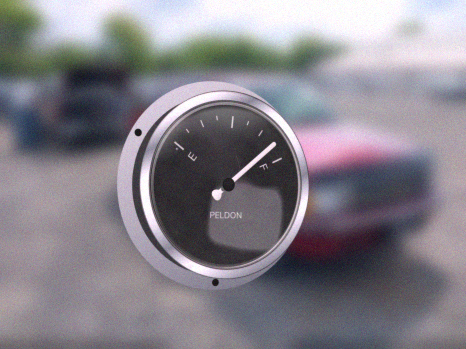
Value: 0.875
